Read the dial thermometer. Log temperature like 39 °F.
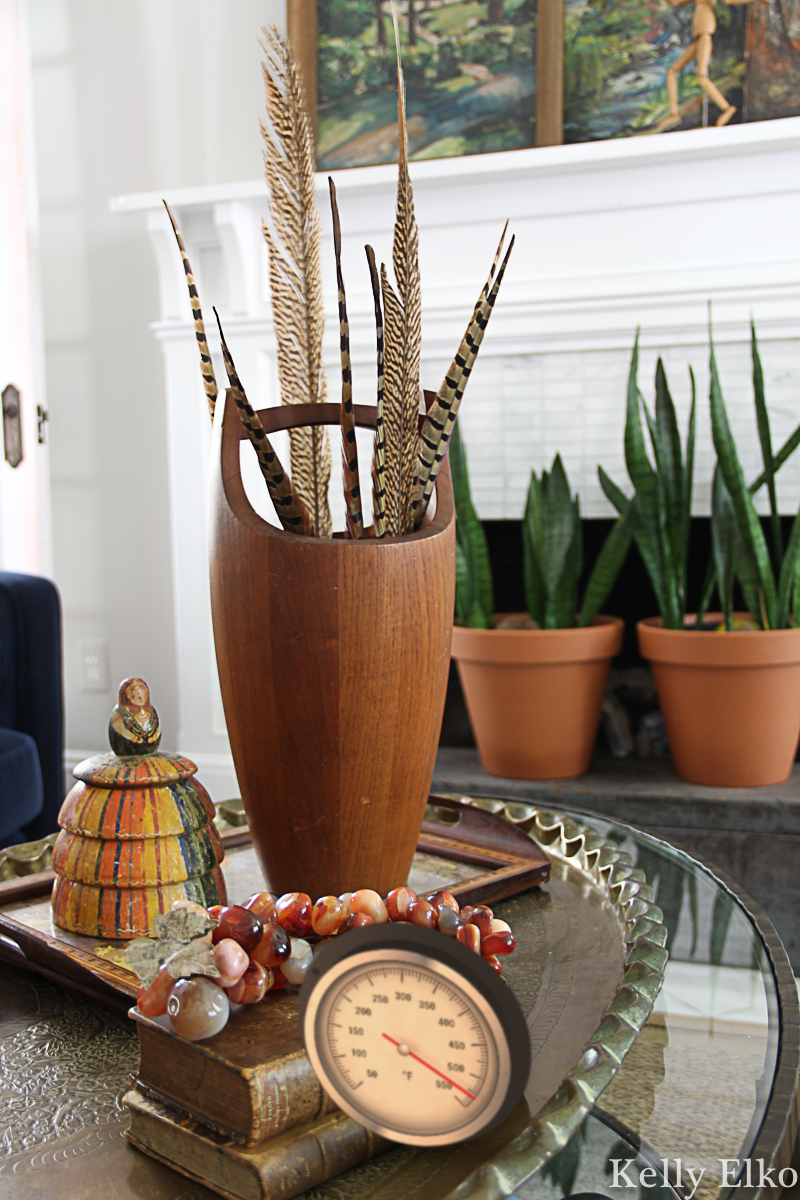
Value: 525 °F
